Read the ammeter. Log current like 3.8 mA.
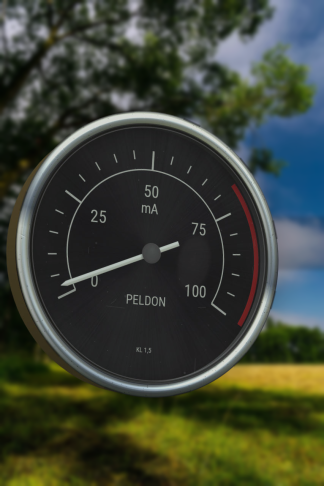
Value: 2.5 mA
